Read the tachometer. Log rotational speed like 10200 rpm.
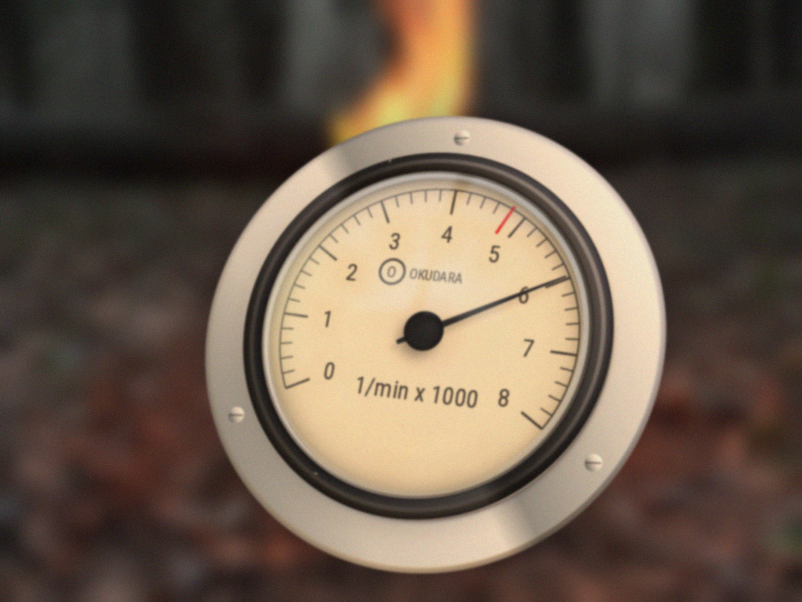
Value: 6000 rpm
